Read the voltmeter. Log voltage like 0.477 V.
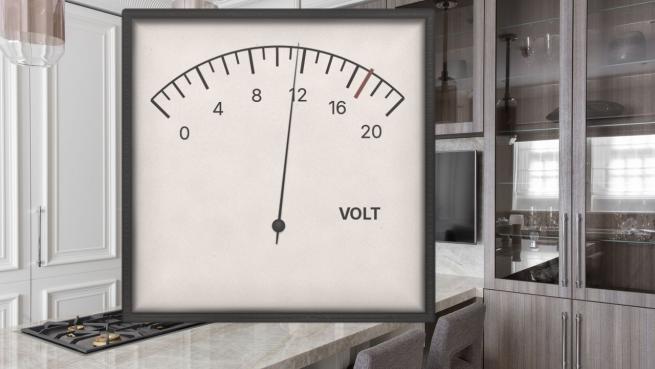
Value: 11.5 V
